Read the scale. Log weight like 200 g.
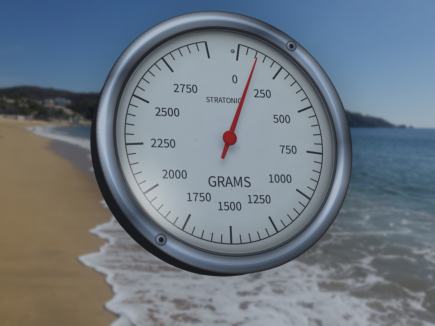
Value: 100 g
